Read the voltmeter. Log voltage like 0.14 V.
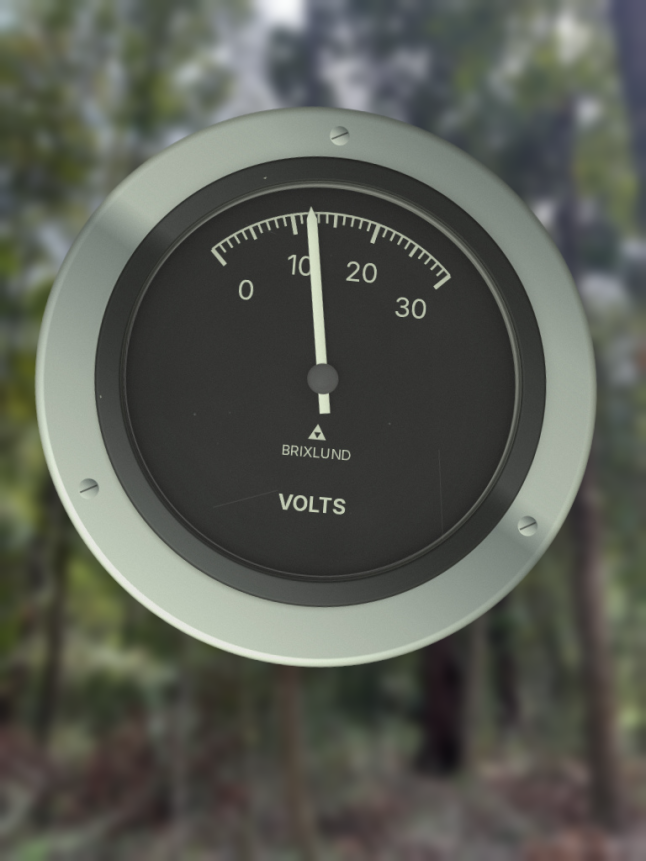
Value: 12 V
